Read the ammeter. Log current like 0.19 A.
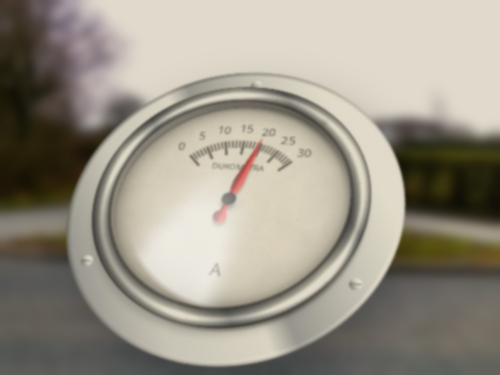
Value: 20 A
